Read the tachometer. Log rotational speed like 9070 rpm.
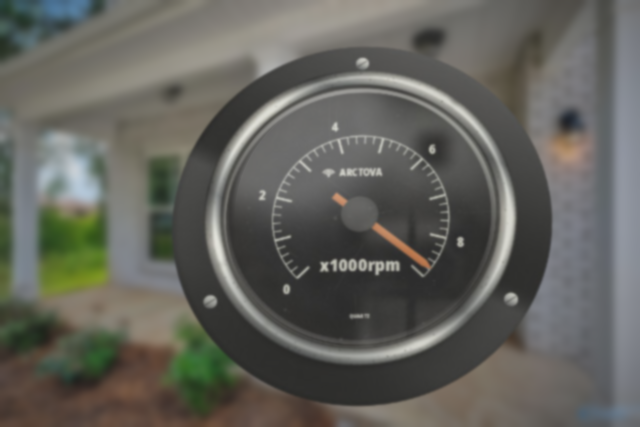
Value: 8800 rpm
